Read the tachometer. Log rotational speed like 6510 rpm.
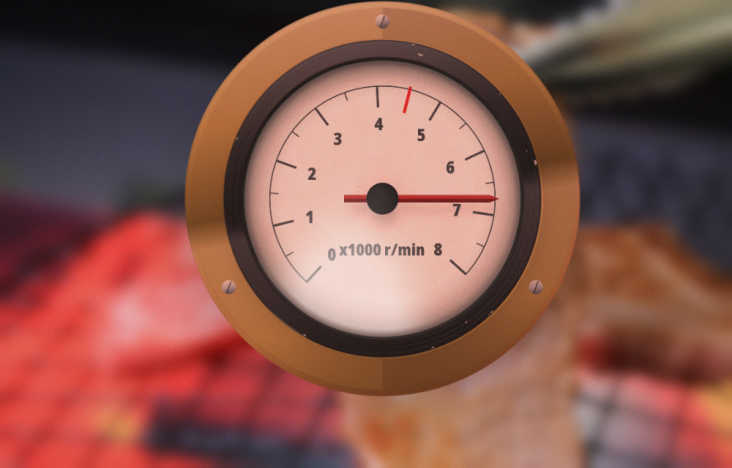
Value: 6750 rpm
